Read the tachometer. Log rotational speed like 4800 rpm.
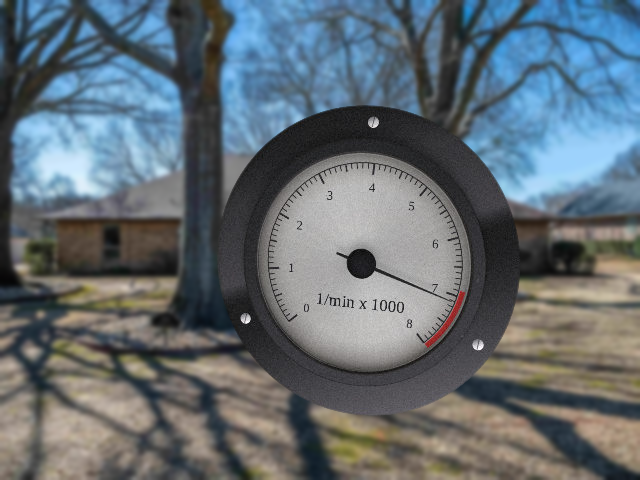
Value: 7100 rpm
